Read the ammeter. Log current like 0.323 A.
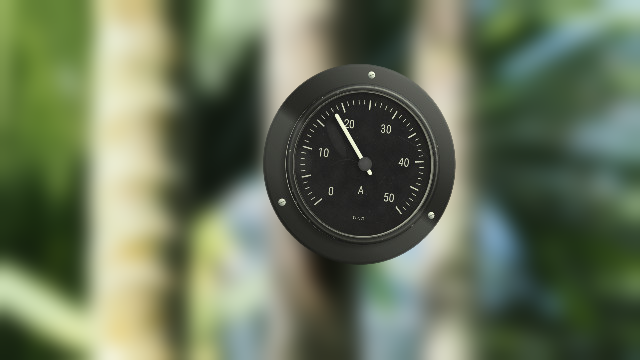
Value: 18 A
